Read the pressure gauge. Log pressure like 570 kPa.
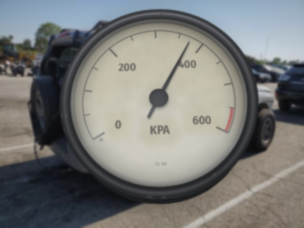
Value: 375 kPa
